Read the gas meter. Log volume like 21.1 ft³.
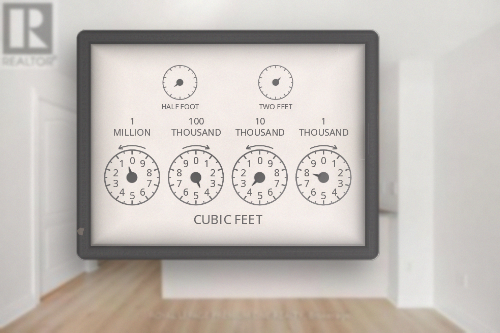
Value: 43800 ft³
